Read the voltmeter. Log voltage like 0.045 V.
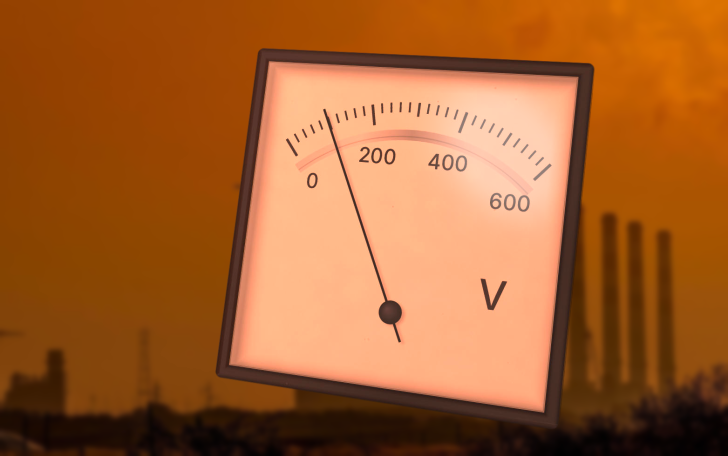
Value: 100 V
